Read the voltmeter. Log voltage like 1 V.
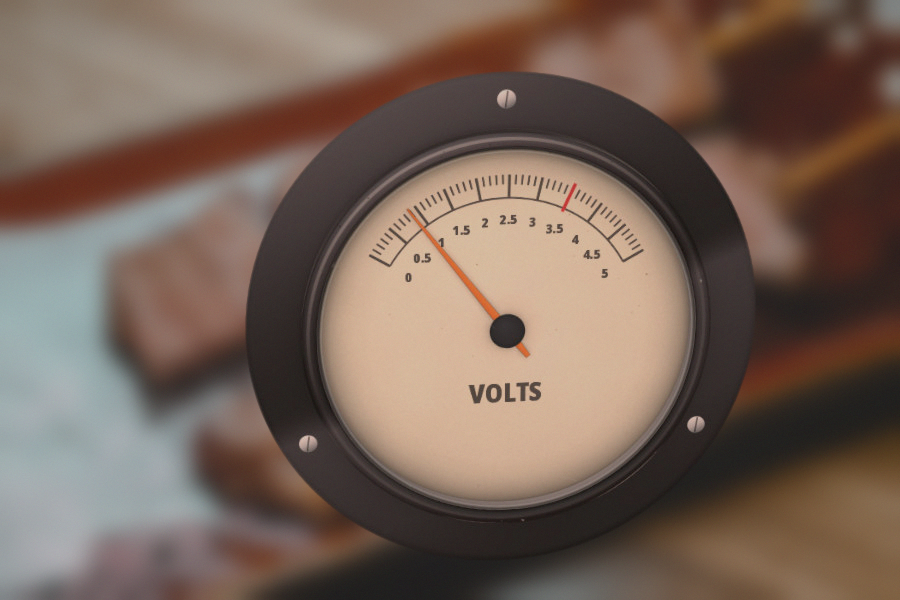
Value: 0.9 V
